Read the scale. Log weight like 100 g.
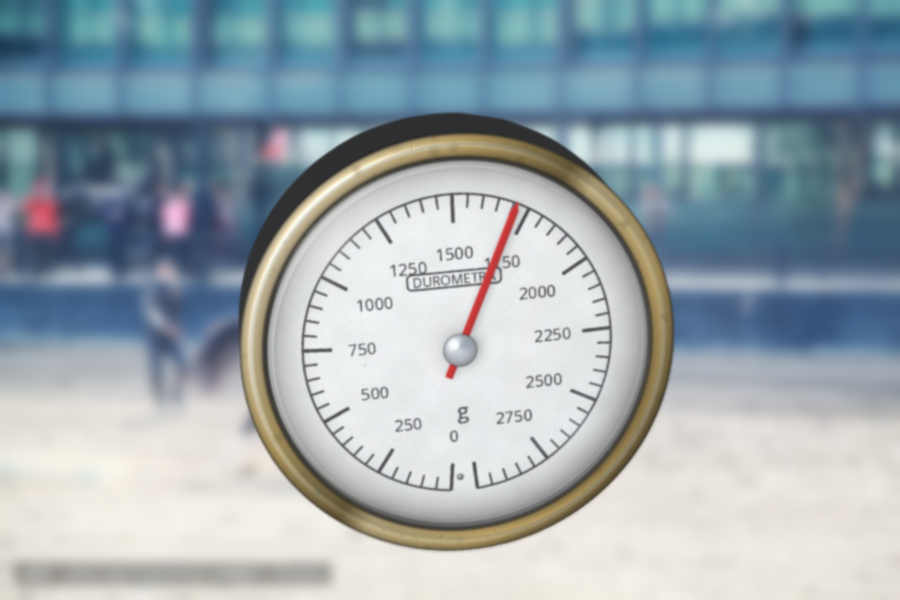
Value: 1700 g
